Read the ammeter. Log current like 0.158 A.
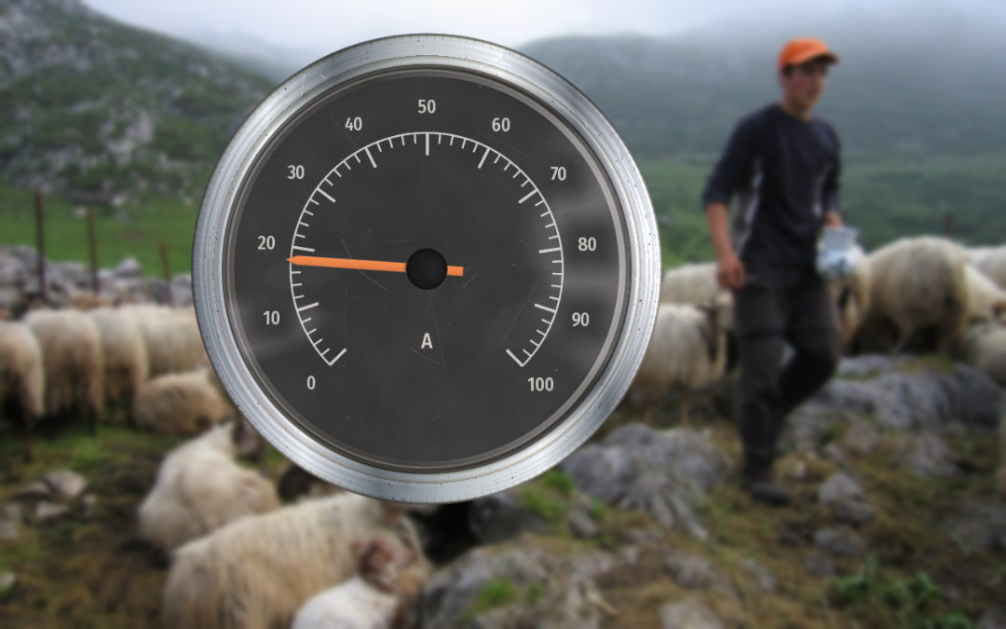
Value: 18 A
